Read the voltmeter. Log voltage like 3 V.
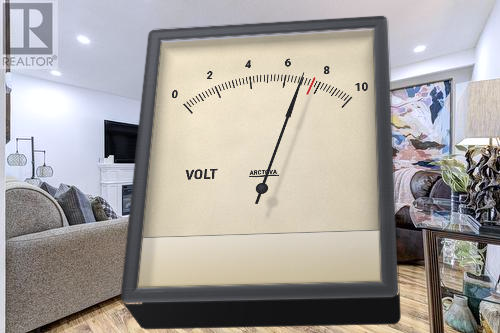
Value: 7 V
